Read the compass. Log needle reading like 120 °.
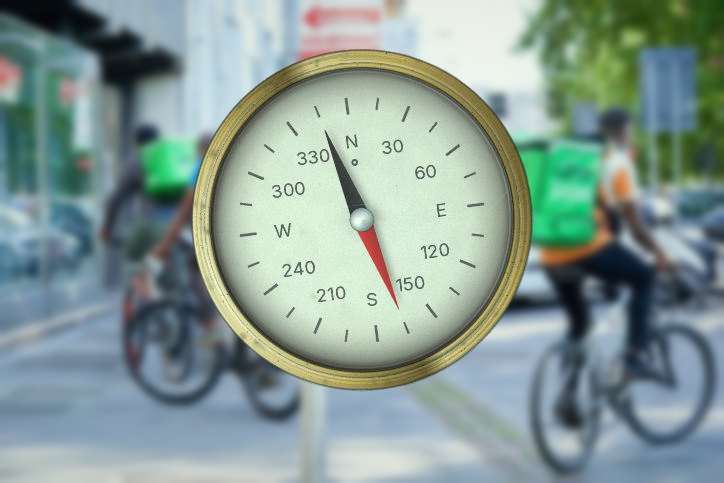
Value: 165 °
